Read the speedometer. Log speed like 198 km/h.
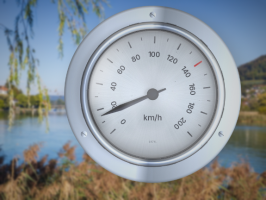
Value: 15 km/h
